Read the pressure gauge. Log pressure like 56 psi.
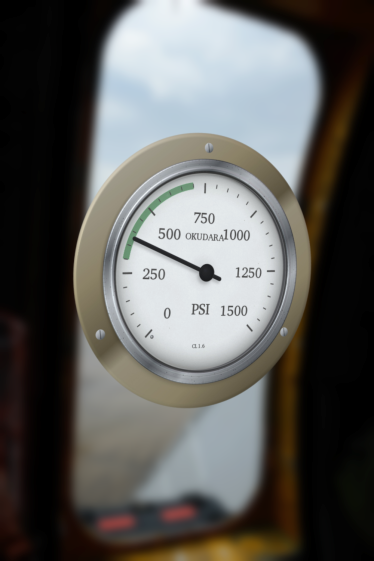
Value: 375 psi
